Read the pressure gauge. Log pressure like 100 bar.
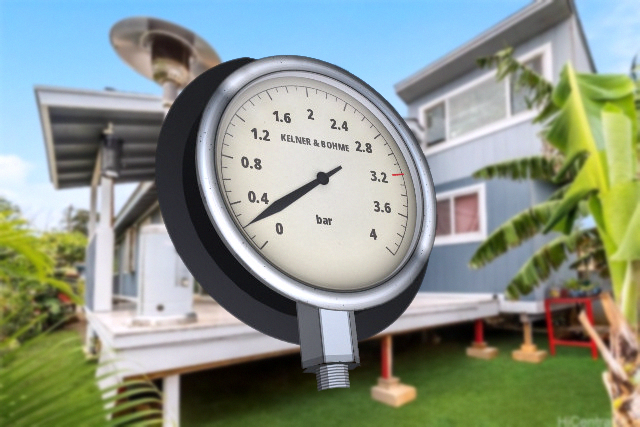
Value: 0.2 bar
